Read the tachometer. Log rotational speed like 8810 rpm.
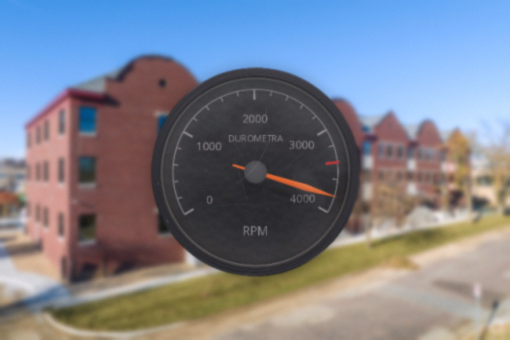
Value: 3800 rpm
